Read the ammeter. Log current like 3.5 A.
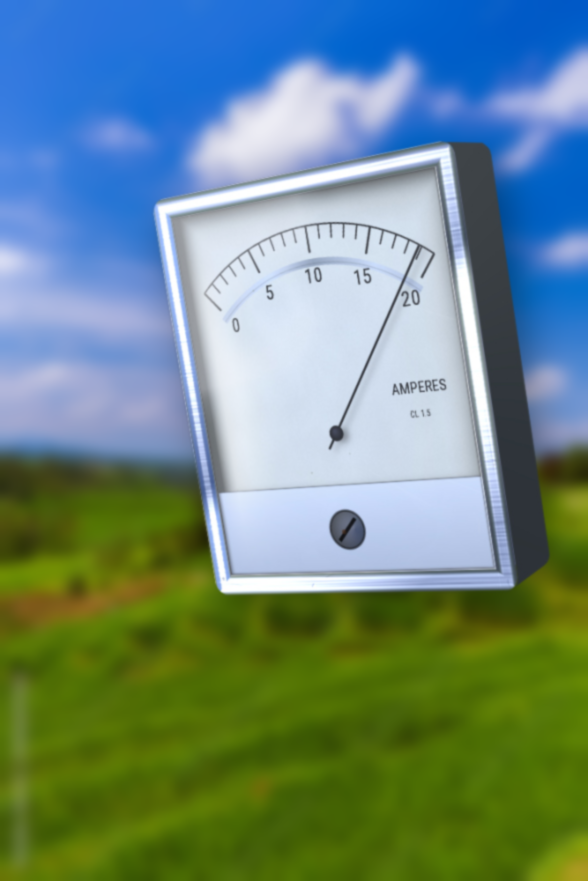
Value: 19 A
